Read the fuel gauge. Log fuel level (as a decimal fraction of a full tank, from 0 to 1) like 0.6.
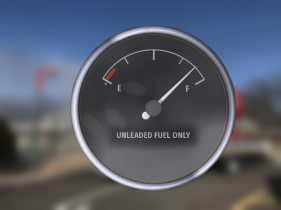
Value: 0.875
